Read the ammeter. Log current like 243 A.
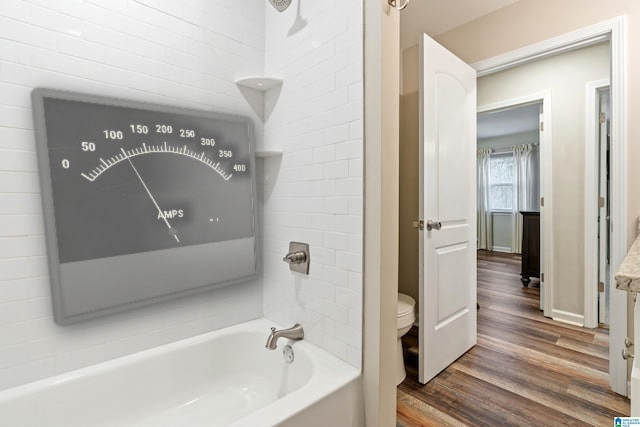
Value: 100 A
